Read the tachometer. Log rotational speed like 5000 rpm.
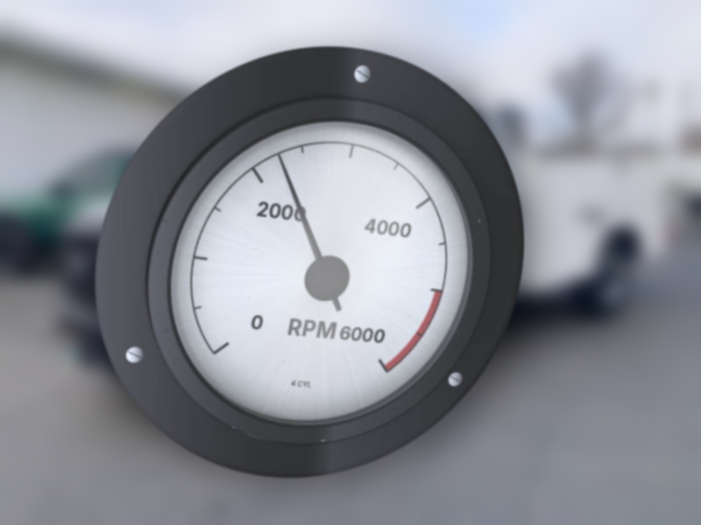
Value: 2250 rpm
